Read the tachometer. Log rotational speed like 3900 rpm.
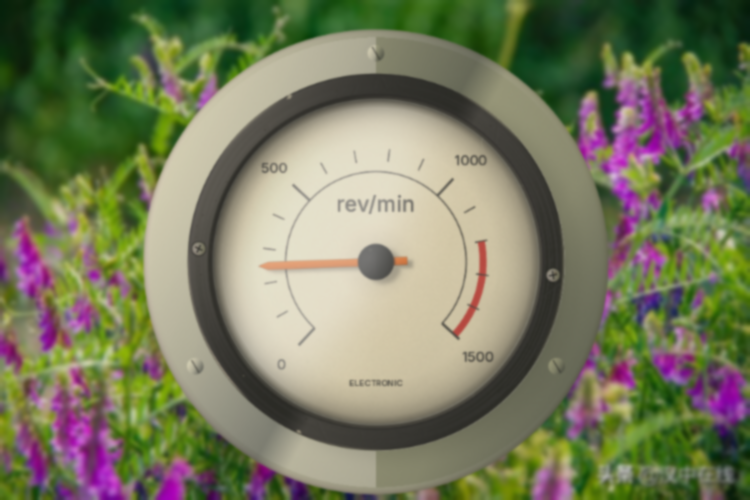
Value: 250 rpm
